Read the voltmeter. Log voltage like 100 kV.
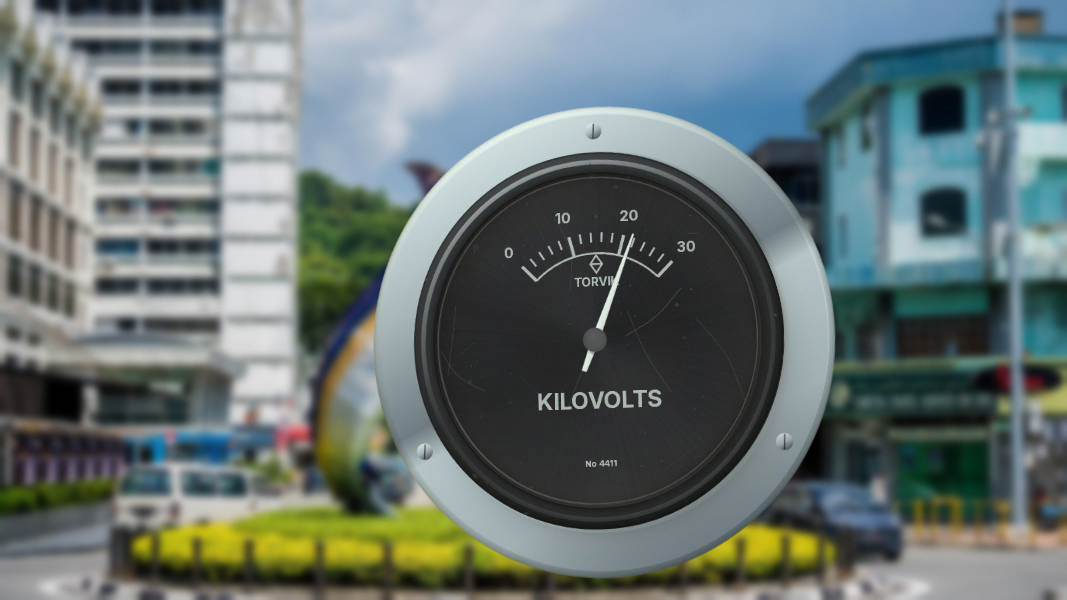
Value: 22 kV
